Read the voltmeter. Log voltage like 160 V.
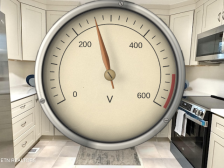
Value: 260 V
